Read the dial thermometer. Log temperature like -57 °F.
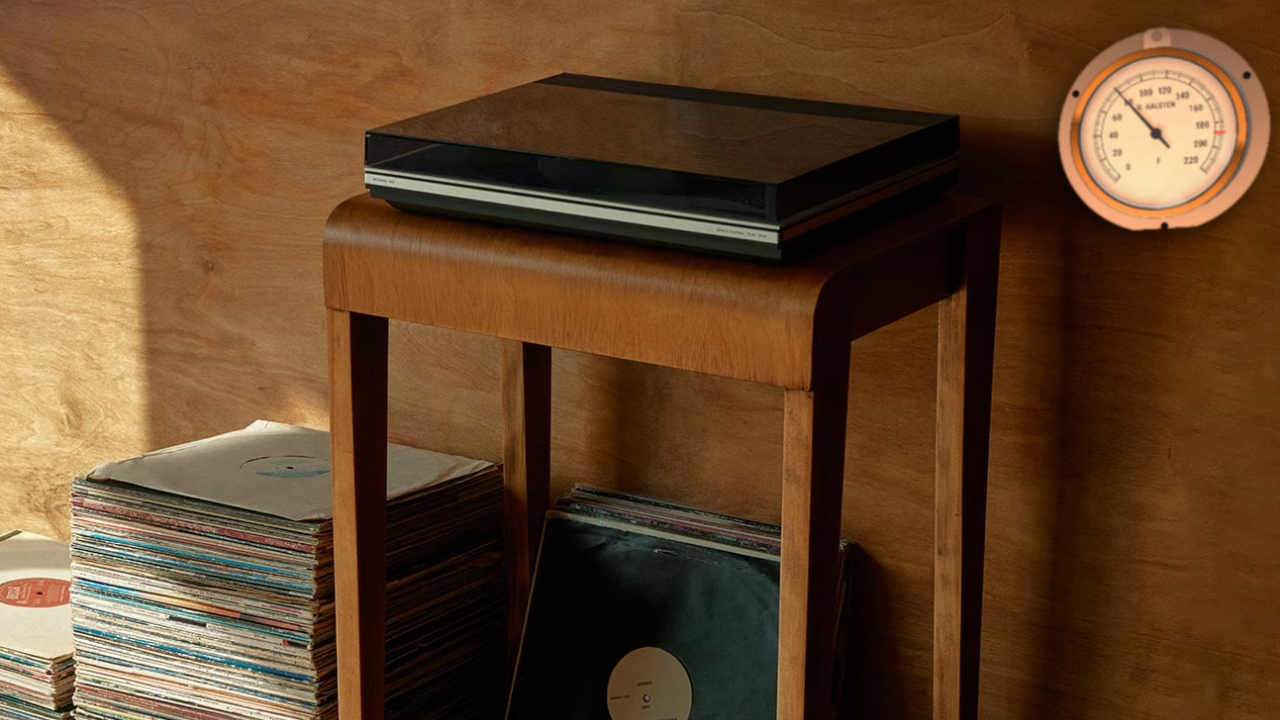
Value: 80 °F
